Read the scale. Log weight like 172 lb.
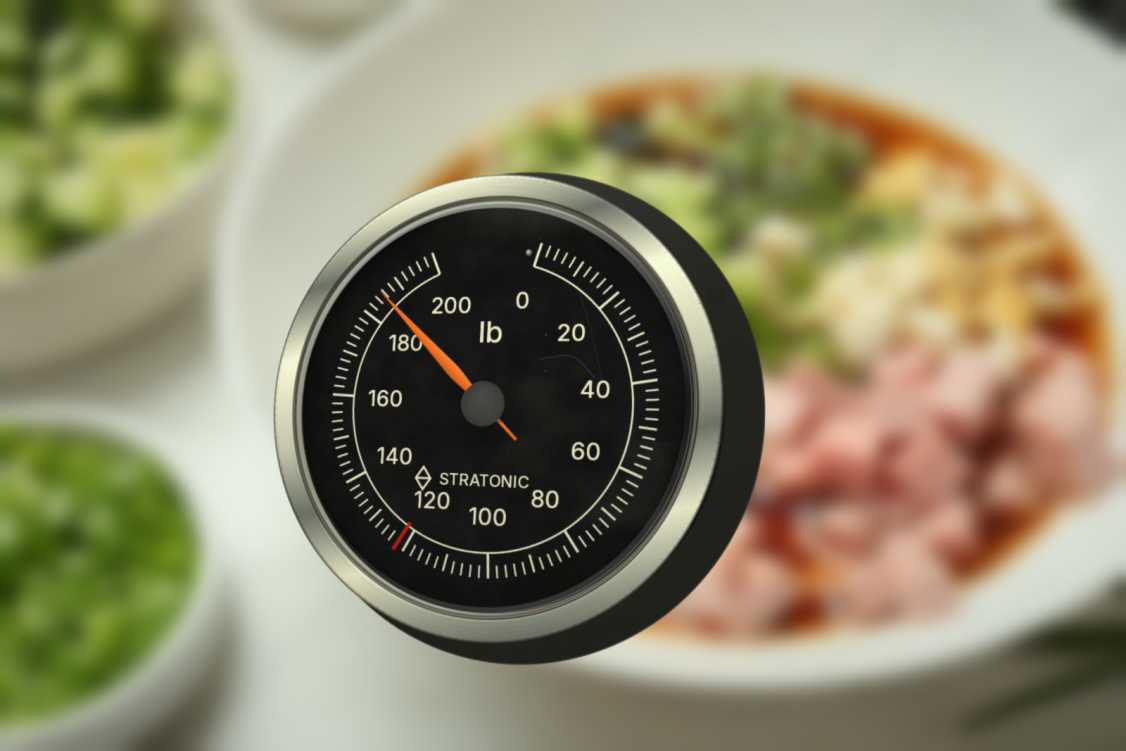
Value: 186 lb
